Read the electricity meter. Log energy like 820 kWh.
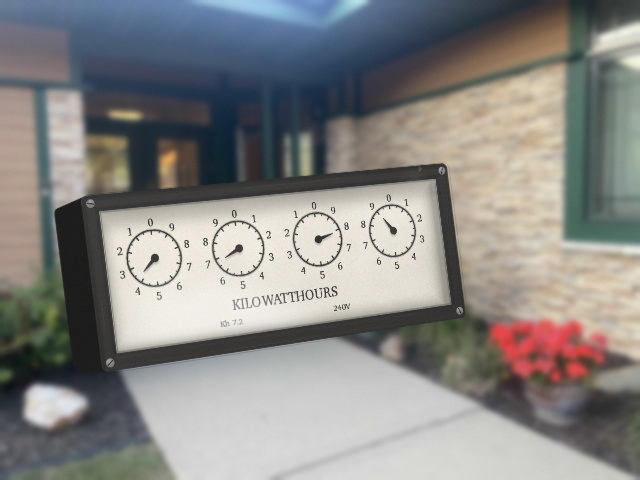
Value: 3679 kWh
